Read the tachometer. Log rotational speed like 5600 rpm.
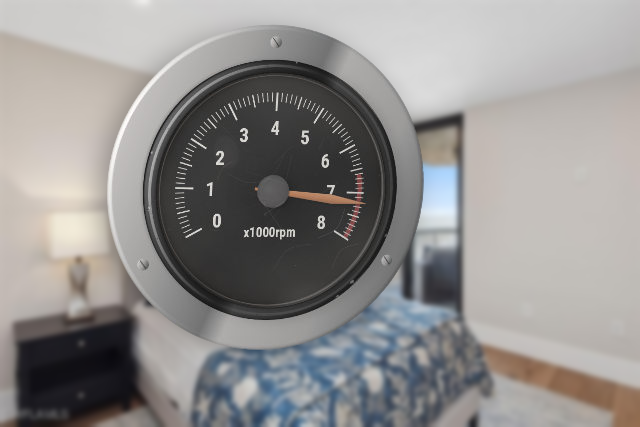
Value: 7200 rpm
